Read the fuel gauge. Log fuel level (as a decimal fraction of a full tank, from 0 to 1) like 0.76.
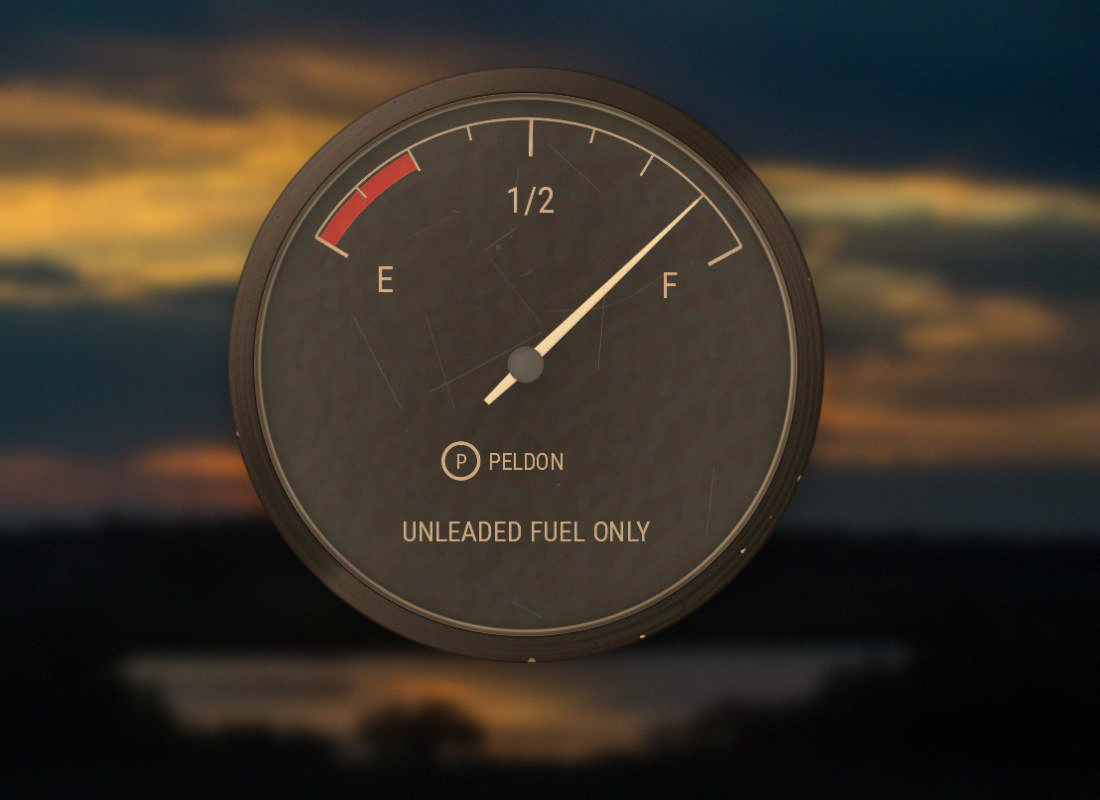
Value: 0.875
